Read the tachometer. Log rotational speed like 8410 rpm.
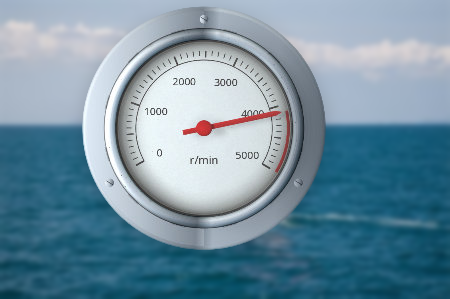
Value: 4100 rpm
